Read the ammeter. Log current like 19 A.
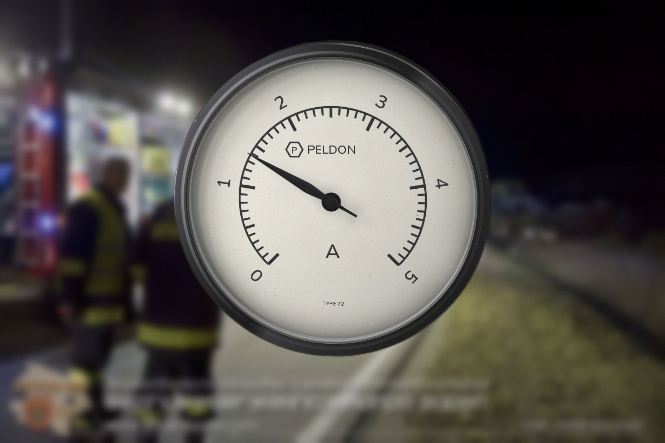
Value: 1.4 A
